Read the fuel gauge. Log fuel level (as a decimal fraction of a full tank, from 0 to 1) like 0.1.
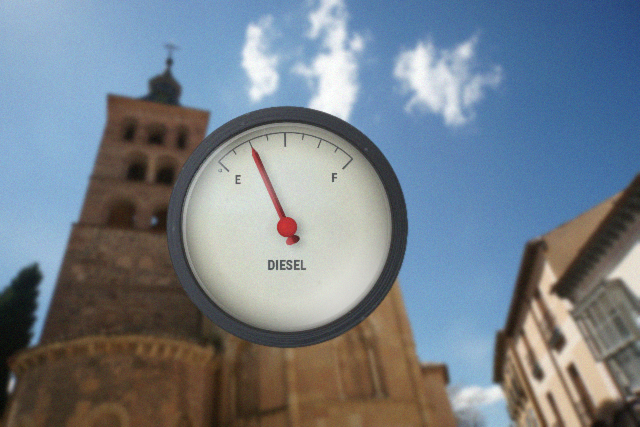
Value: 0.25
